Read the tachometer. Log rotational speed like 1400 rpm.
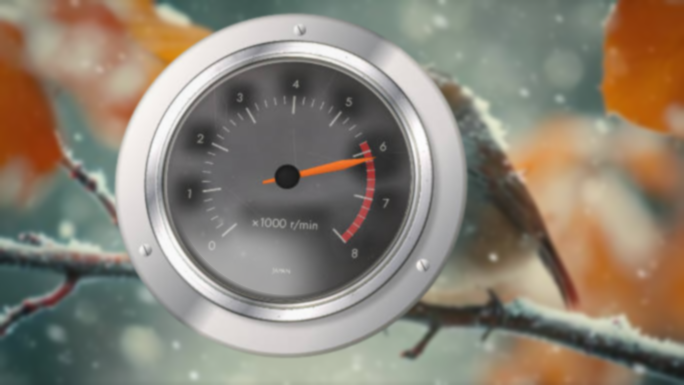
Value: 6200 rpm
